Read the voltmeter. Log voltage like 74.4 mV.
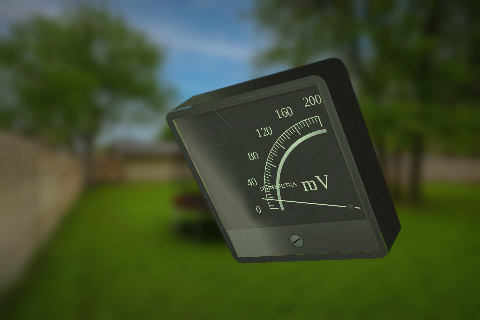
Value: 20 mV
